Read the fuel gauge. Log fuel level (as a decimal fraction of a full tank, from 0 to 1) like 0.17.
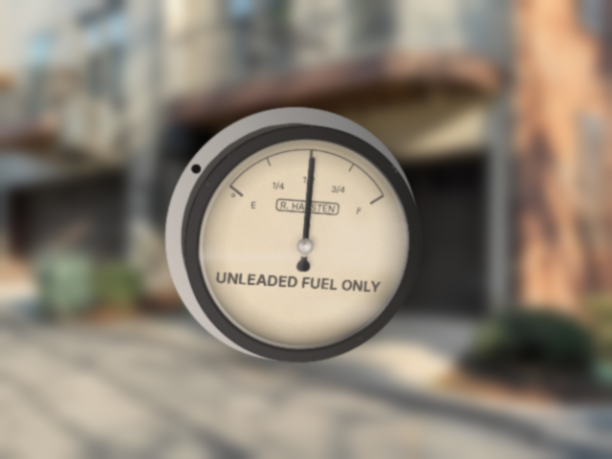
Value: 0.5
